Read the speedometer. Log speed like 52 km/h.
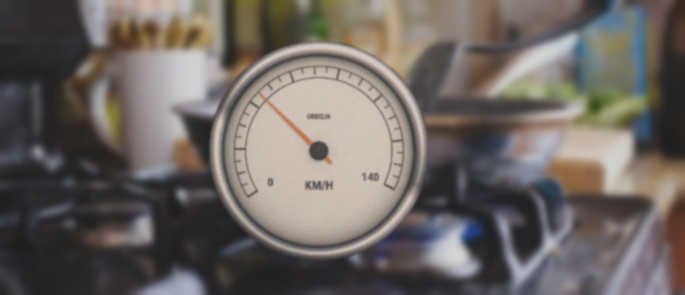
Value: 45 km/h
